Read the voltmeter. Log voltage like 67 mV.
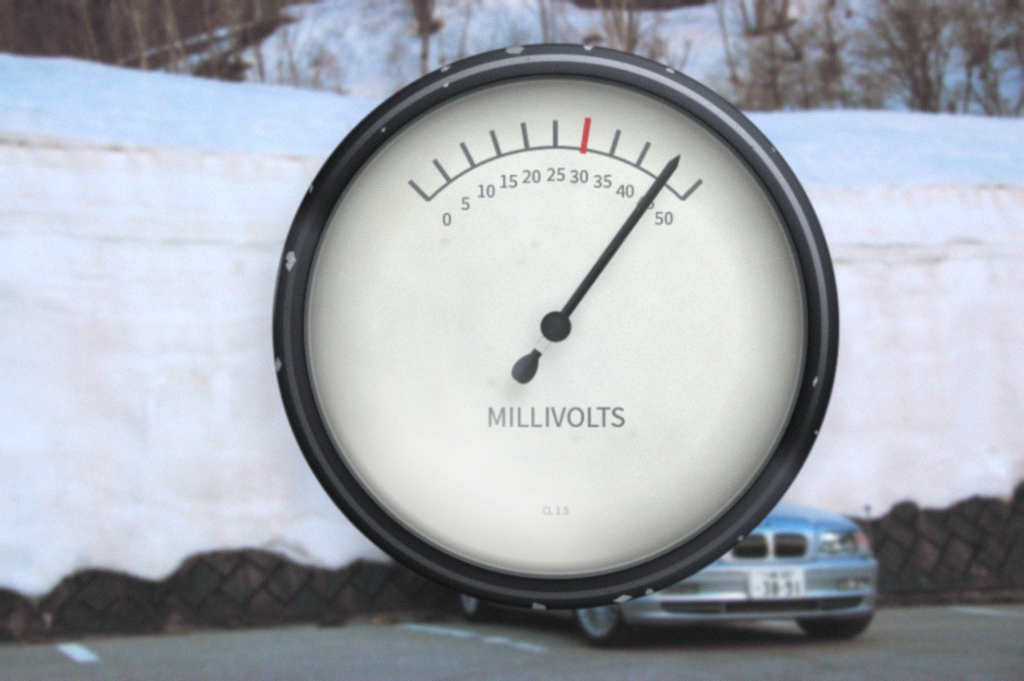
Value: 45 mV
